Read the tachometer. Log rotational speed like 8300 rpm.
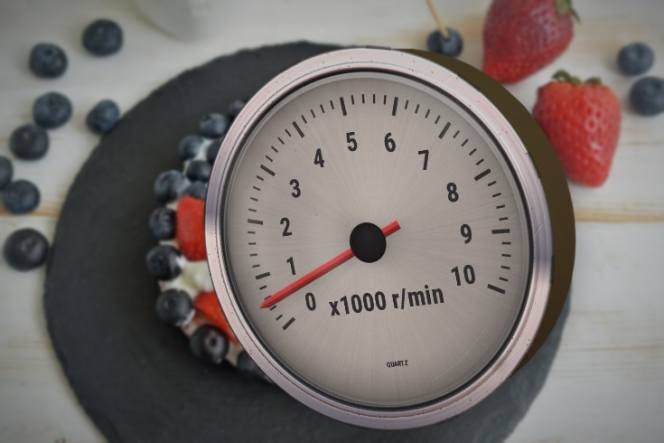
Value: 500 rpm
